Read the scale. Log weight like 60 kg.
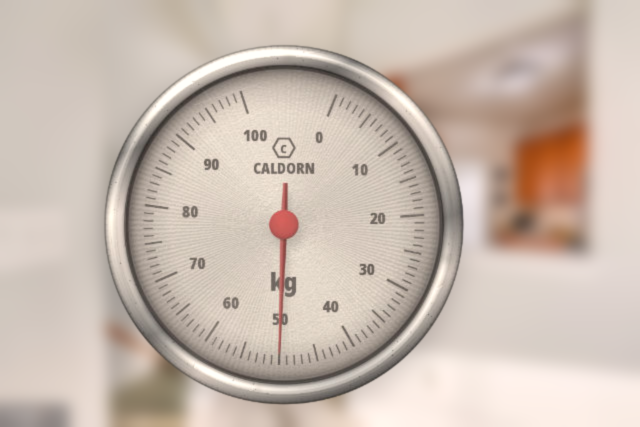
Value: 50 kg
